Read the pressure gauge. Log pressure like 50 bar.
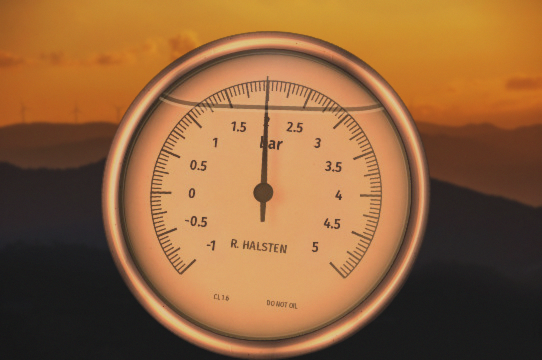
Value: 2 bar
